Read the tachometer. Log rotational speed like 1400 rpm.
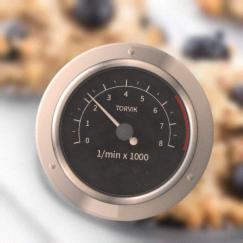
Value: 2250 rpm
